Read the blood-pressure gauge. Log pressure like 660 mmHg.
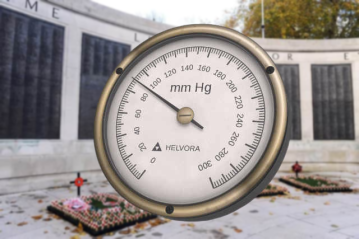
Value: 90 mmHg
